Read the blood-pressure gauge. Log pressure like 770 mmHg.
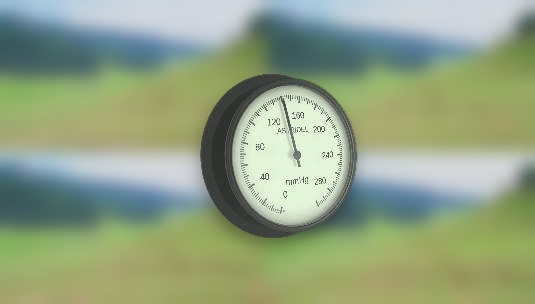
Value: 140 mmHg
